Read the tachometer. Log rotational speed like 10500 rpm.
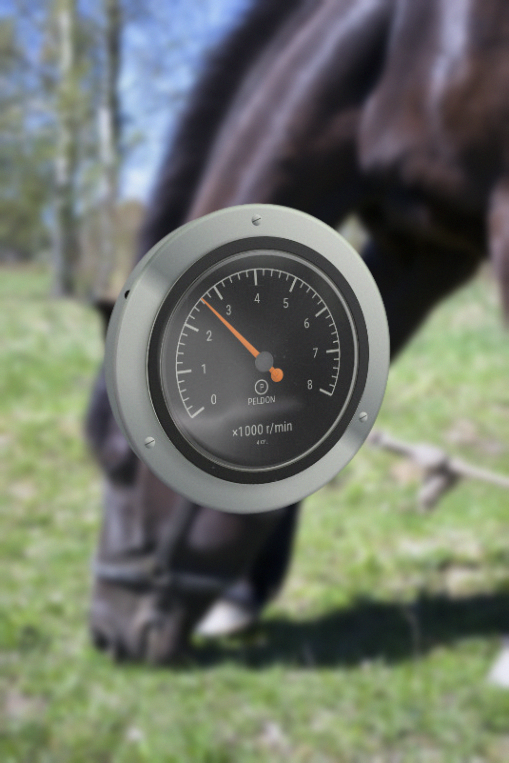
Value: 2600 rpm
